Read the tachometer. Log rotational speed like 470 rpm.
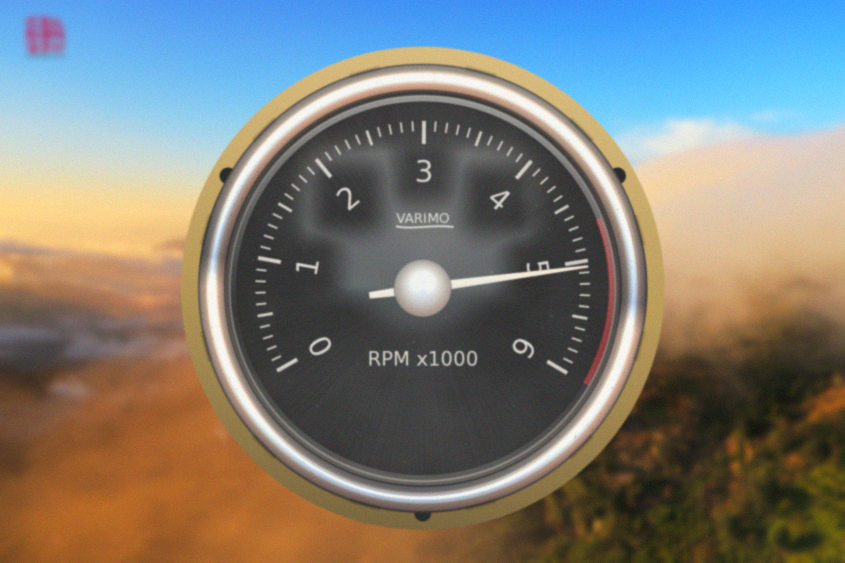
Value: 5050 rpm
